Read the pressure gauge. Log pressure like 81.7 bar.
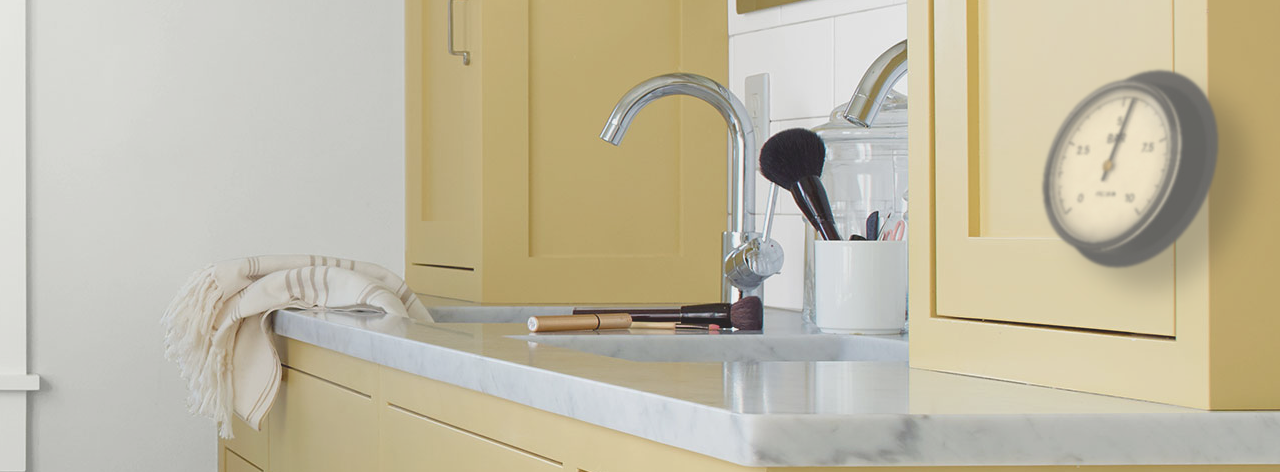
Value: 5.5 bar
